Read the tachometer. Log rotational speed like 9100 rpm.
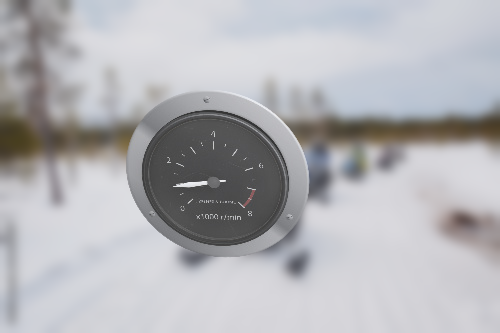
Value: 1000 rpm
